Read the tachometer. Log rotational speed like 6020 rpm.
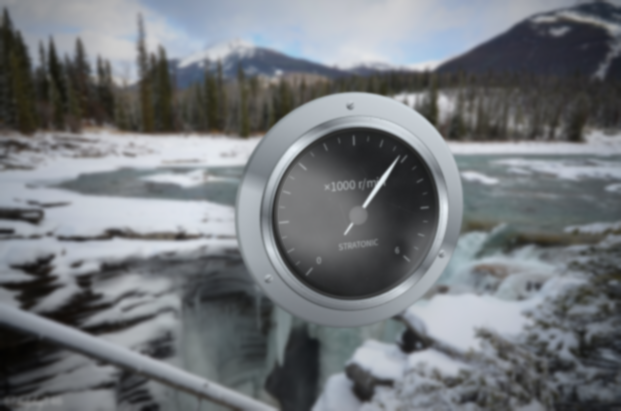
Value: 3875 rpm
